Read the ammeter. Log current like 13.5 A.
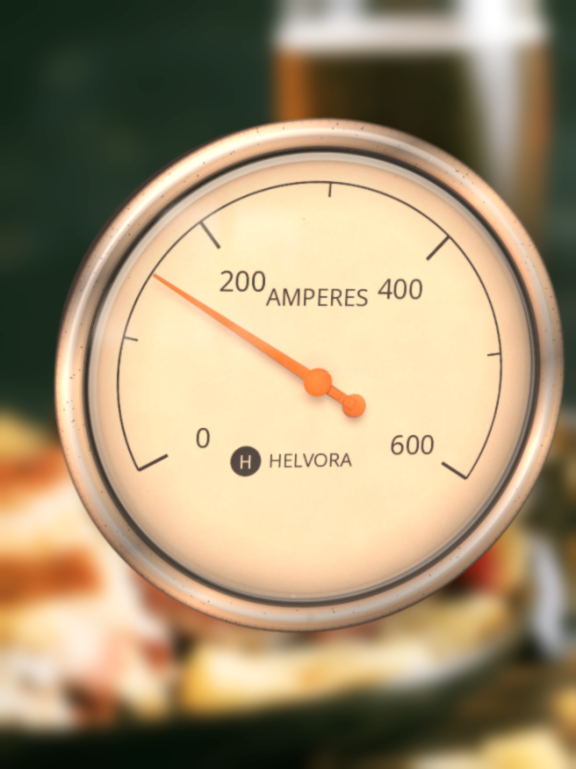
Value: 150 A
